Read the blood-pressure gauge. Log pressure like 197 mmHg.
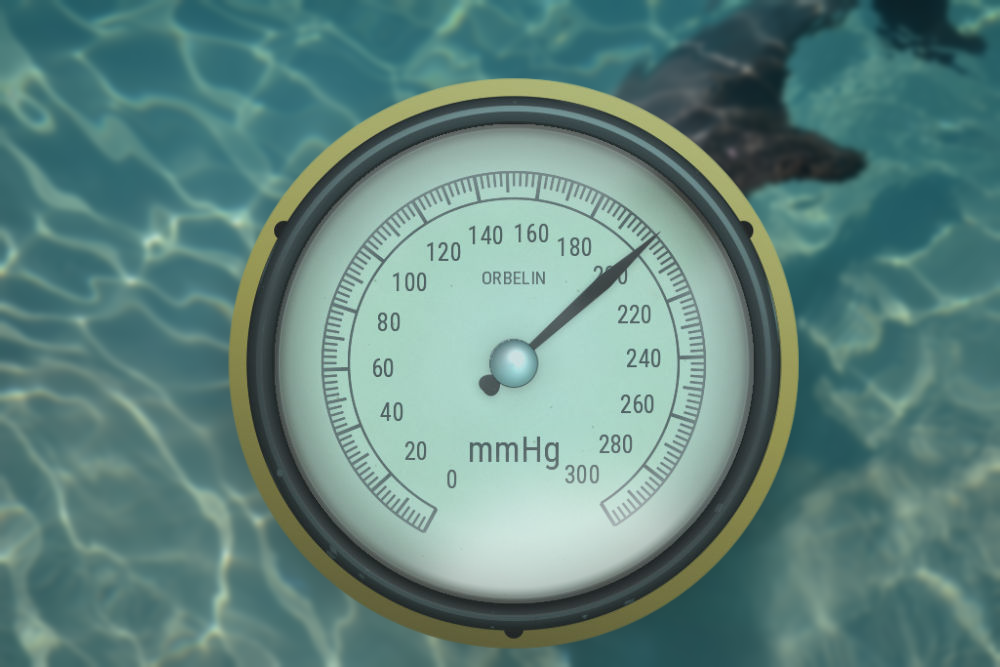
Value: 200 mmHg
